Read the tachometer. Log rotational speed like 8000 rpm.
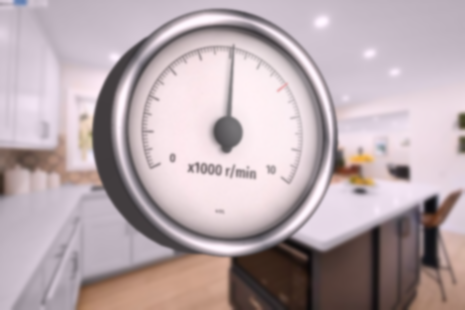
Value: 5000 rpm
